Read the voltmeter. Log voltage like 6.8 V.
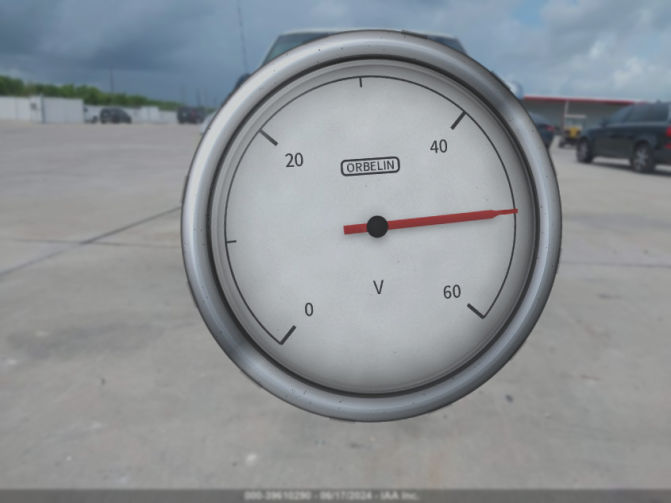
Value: 50 V
